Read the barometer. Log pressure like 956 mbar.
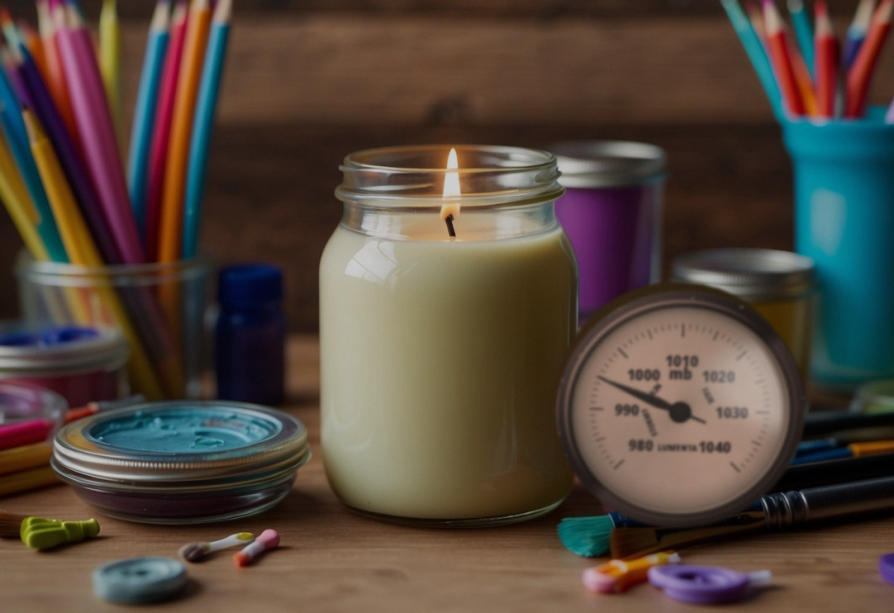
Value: 995 mbar
